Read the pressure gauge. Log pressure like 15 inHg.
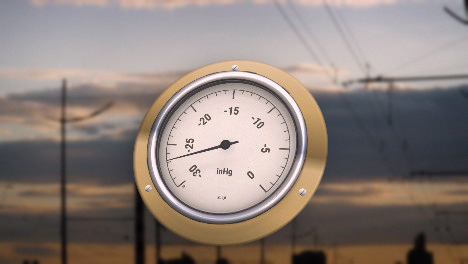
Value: -27 inHg
